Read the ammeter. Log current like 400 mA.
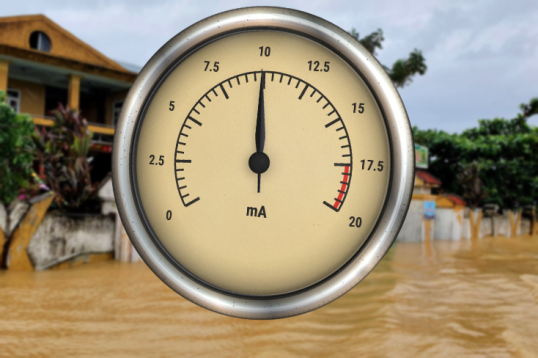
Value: 10 mA
